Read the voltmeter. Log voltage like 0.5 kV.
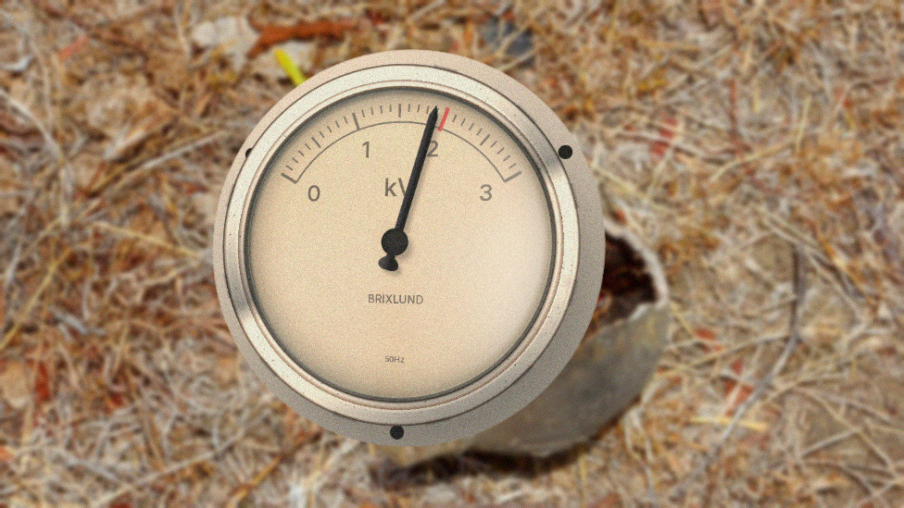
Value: 1.9 kV
